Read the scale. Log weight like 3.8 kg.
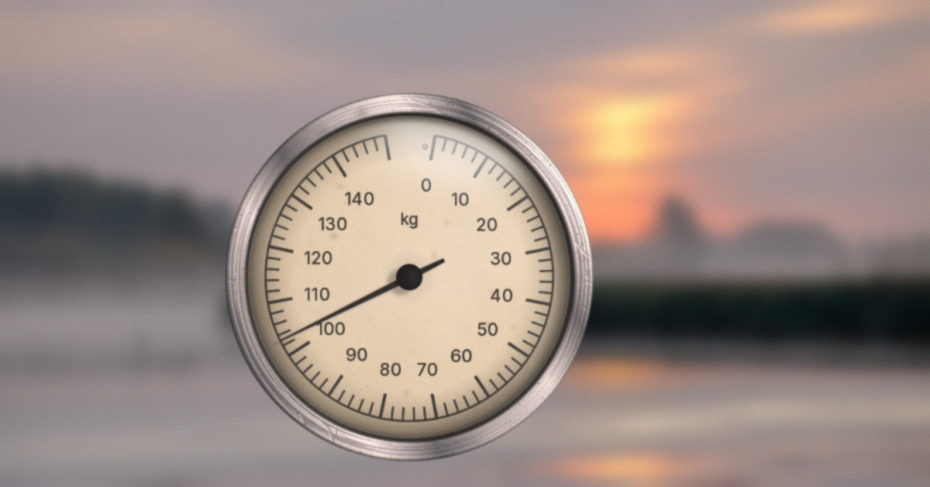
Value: 103 kg
